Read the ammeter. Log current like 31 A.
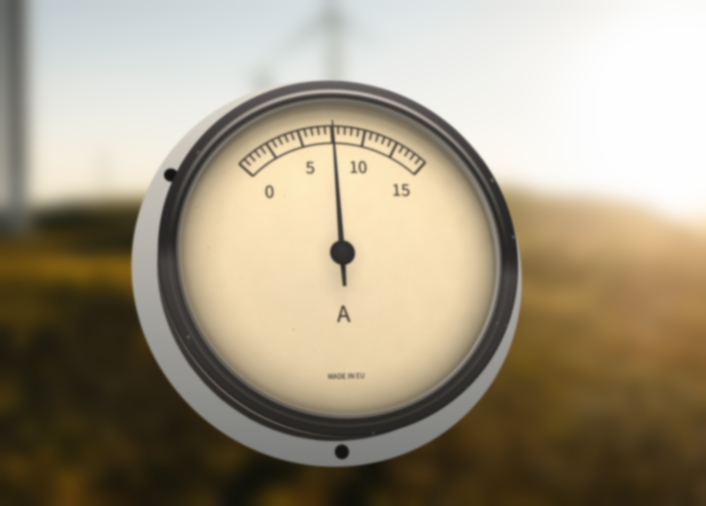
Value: 7.5 A
